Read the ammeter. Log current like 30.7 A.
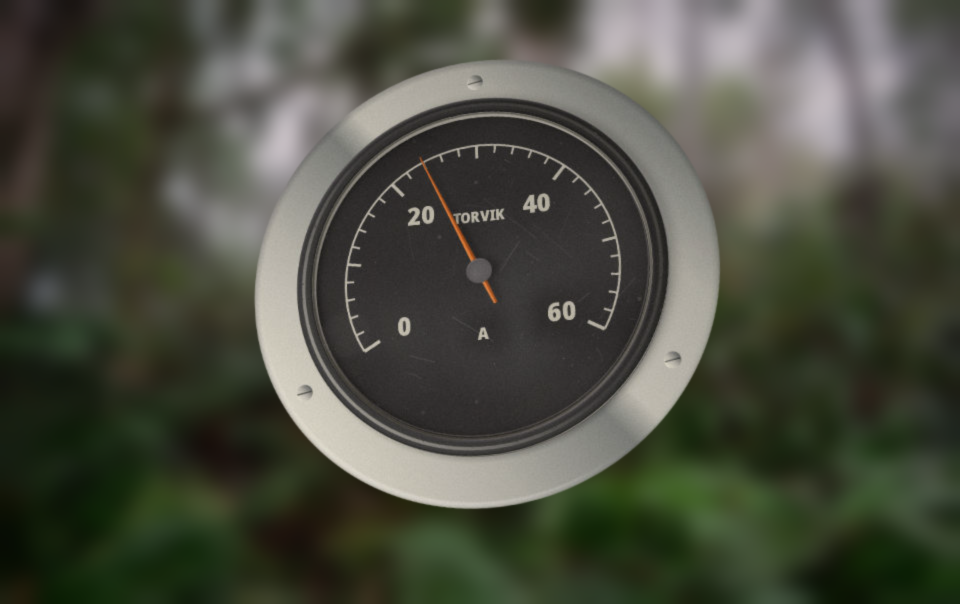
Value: 24 A
